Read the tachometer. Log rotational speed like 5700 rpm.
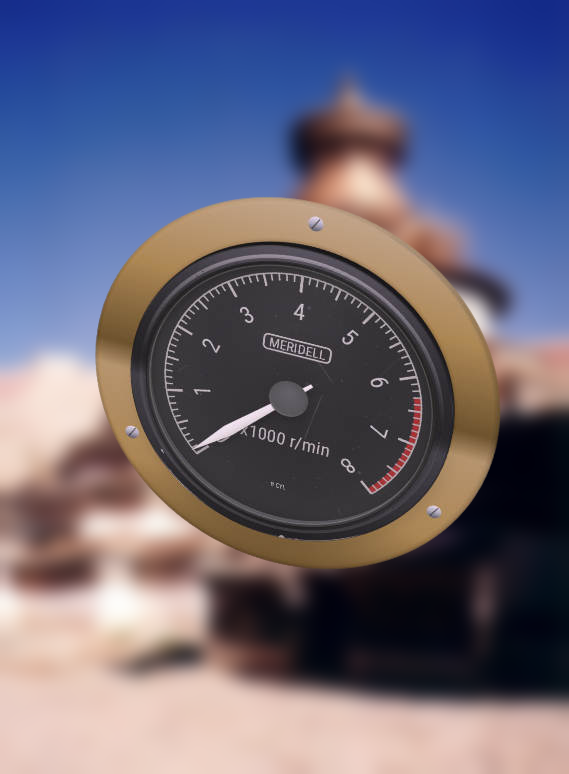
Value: 100 rpm
